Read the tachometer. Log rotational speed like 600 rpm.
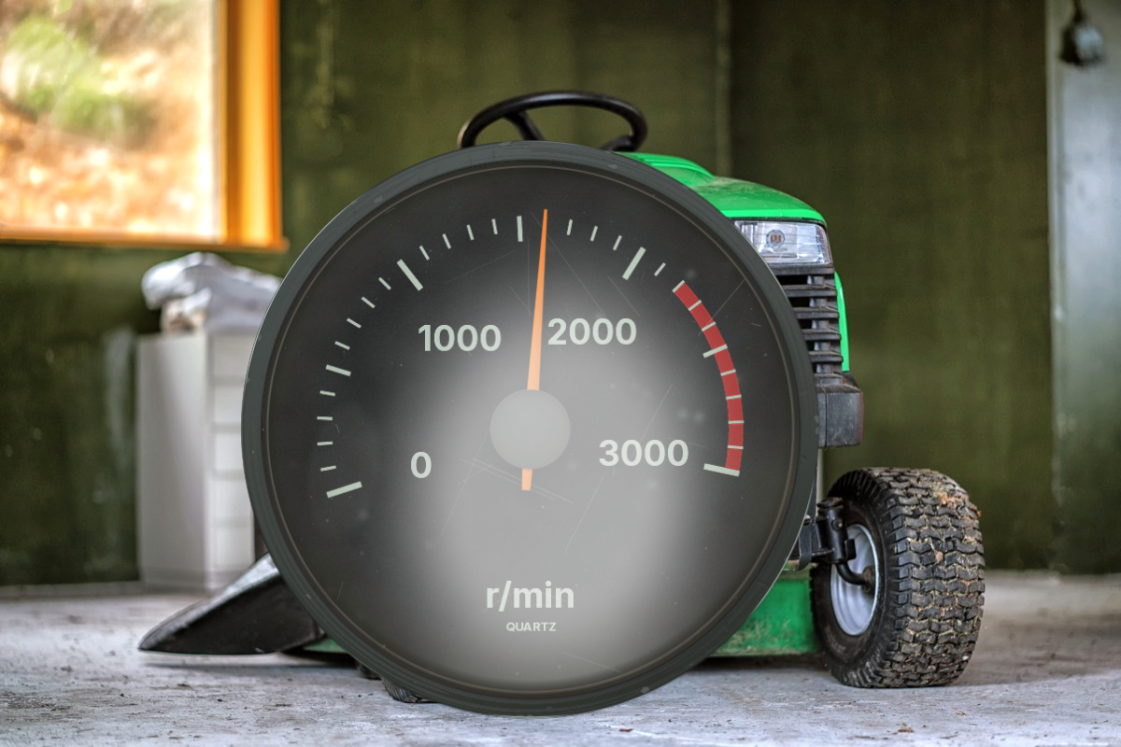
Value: 1600 rpm
